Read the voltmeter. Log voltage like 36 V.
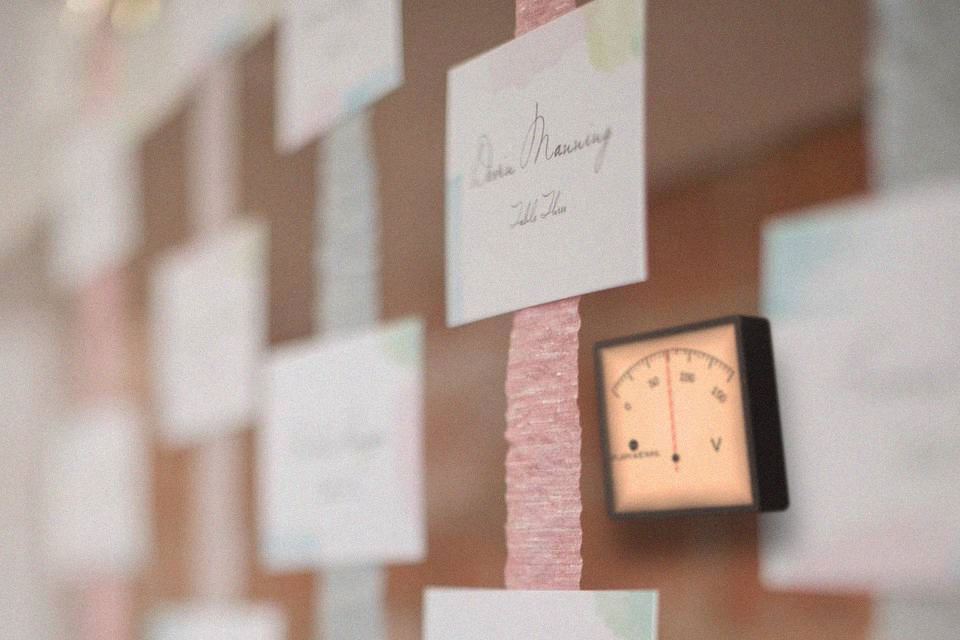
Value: 75 V
